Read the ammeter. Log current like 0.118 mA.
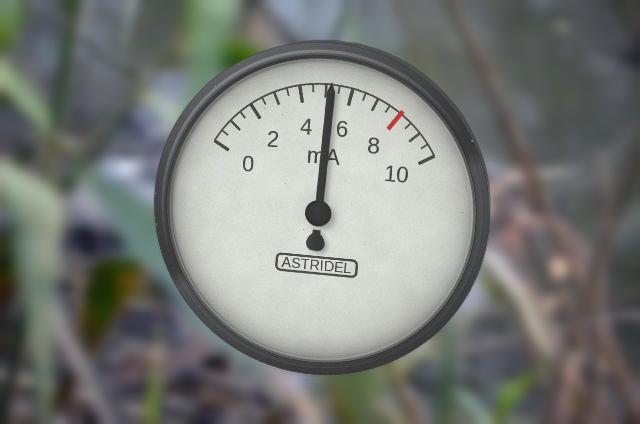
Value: 5.25 mA
